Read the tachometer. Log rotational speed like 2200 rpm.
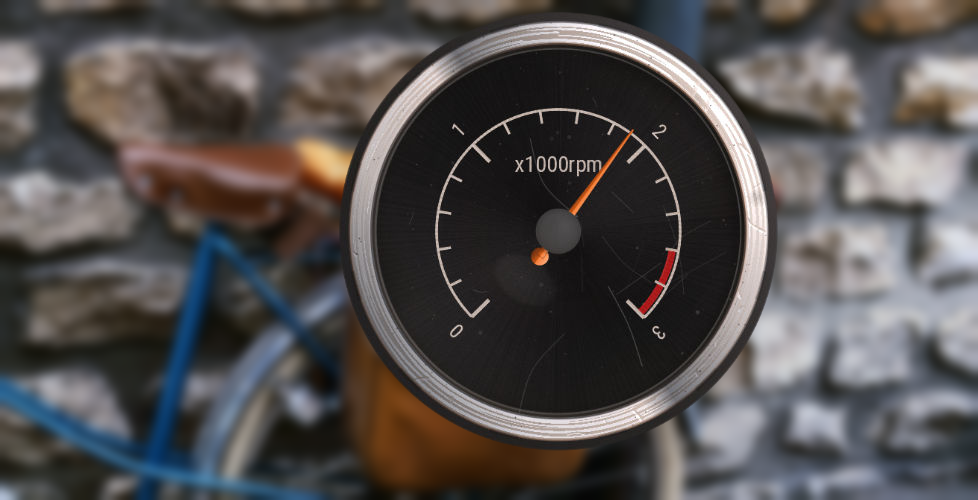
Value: 1900 rpm
